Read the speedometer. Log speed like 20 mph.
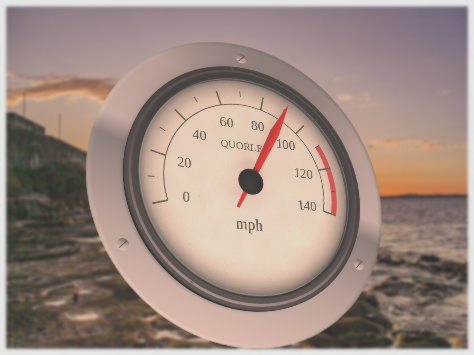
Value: 90 mph
